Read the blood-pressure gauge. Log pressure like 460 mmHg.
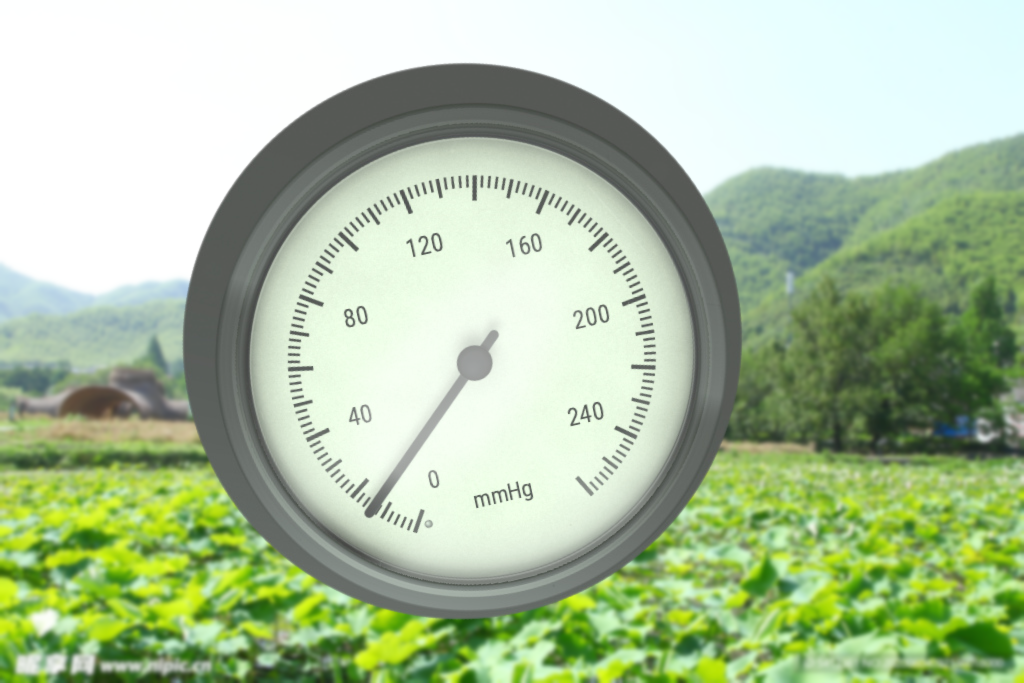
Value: 14 mmHg
